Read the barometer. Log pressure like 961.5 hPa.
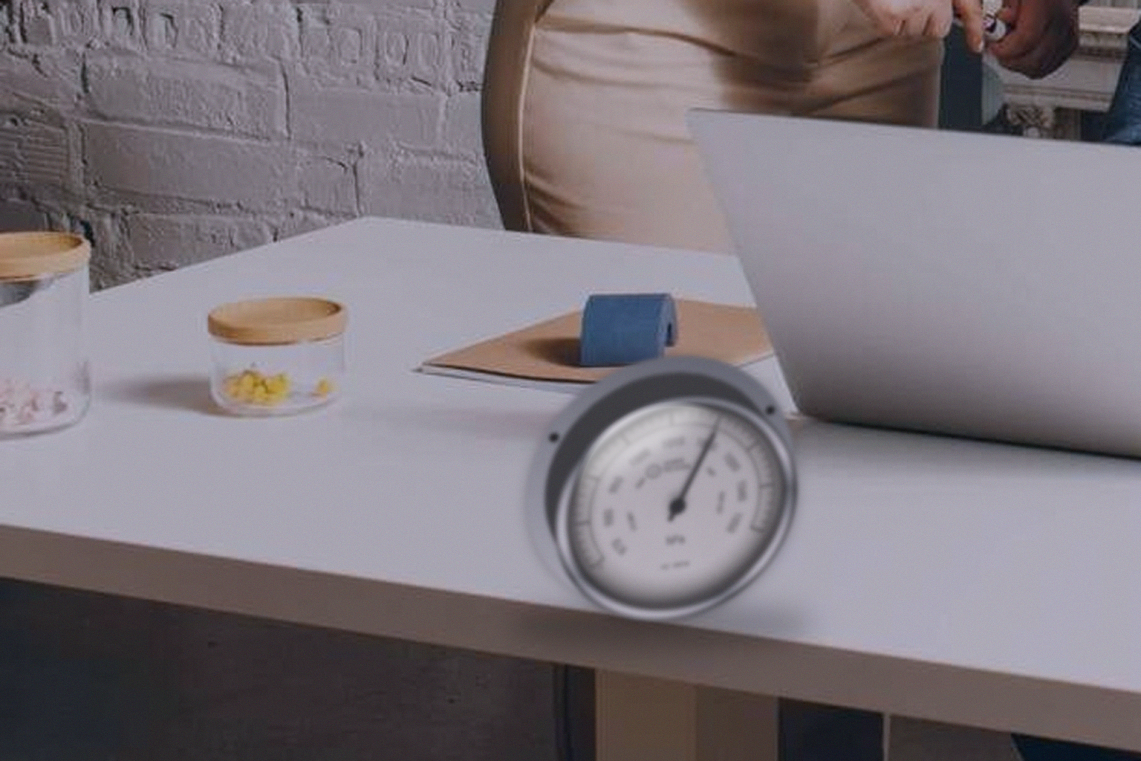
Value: 1020 hPa
